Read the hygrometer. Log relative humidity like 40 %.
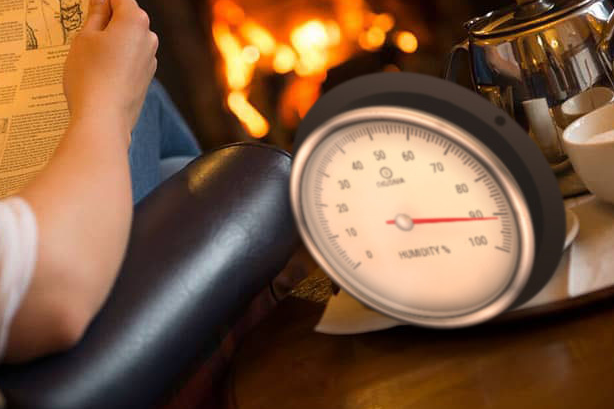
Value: 90 %
